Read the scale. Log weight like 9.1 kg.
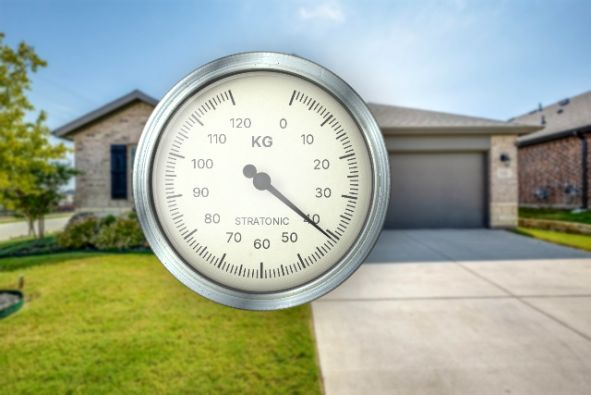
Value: 41 kg
